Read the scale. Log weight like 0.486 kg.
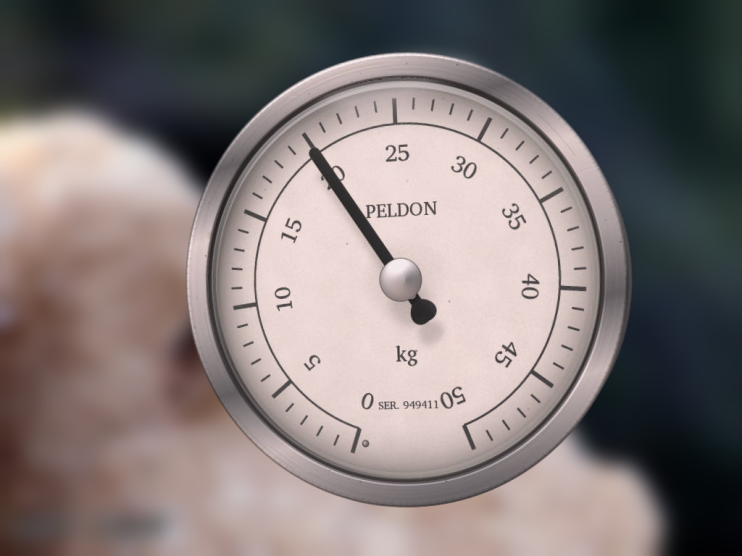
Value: 20 kg
